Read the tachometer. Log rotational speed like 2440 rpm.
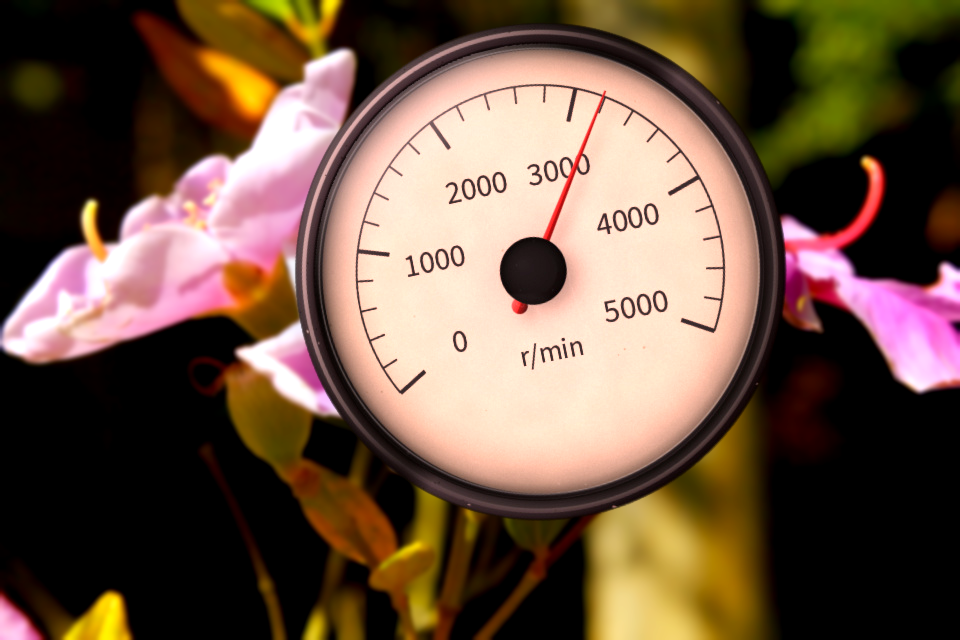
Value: 3200 rpm
